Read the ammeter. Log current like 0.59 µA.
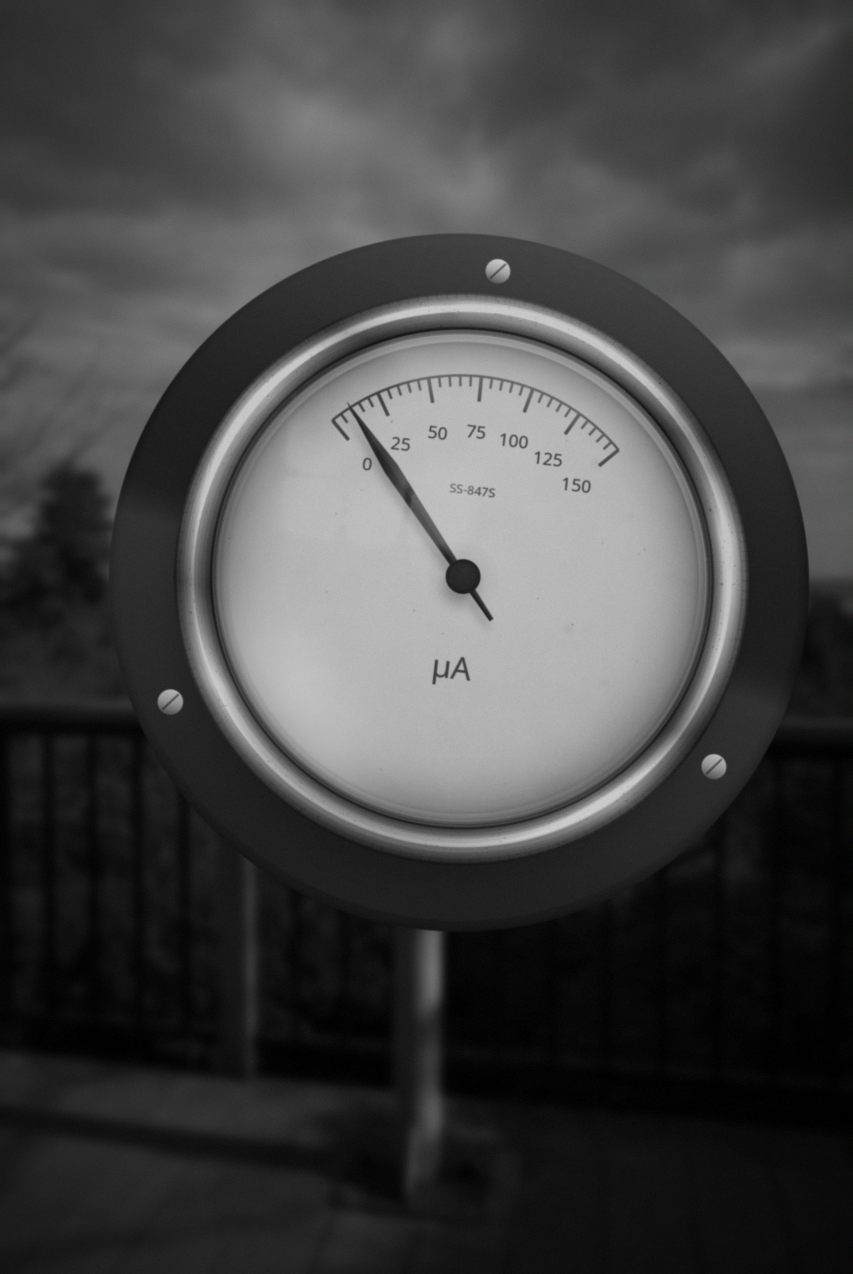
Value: 10 µA
